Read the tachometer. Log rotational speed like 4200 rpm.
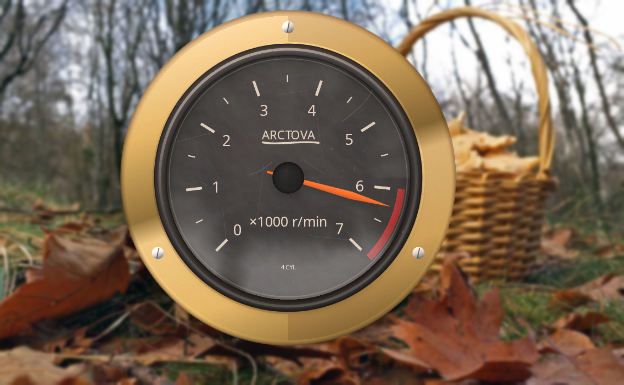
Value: 6250 rpm
